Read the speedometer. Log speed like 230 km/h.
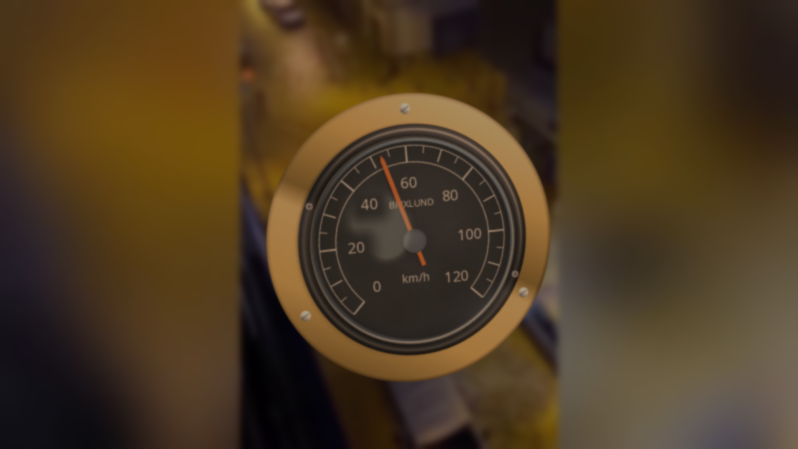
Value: 52.5 km/h
